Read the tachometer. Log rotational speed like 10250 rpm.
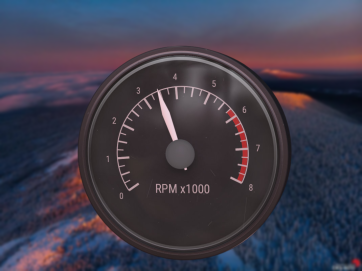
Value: 3500 rpm
